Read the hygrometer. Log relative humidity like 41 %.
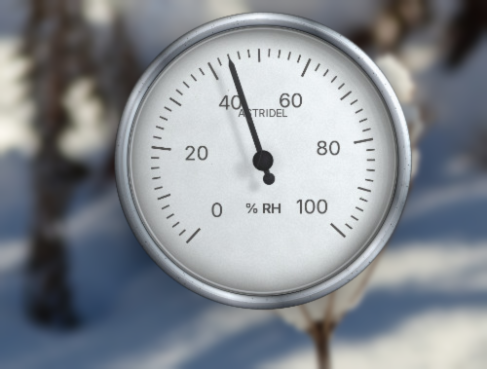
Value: 44 %
